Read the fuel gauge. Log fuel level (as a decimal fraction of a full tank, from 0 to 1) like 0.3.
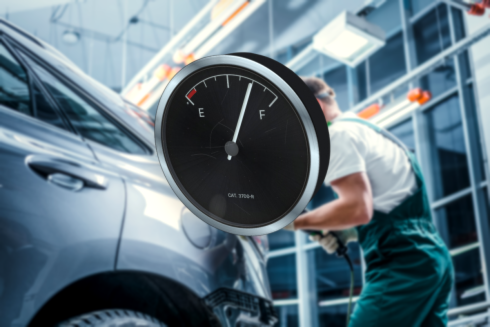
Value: 0.75
